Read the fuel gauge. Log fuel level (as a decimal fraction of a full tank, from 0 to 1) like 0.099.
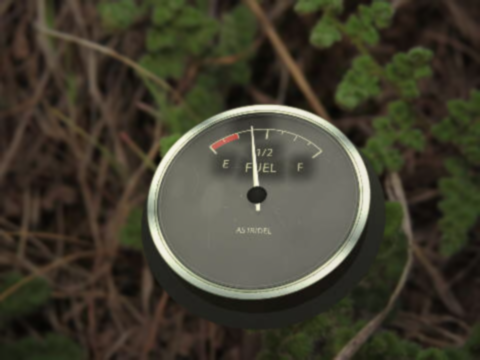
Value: 0.375
